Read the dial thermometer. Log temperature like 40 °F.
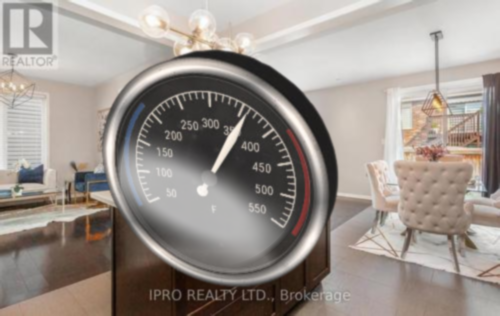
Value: 360 °F
